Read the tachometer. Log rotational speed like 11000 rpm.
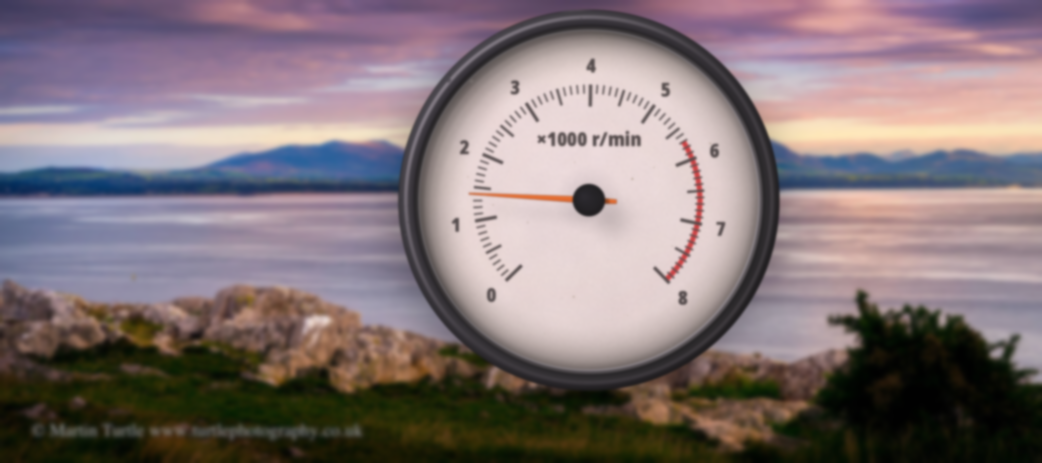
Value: 1400 rpm
